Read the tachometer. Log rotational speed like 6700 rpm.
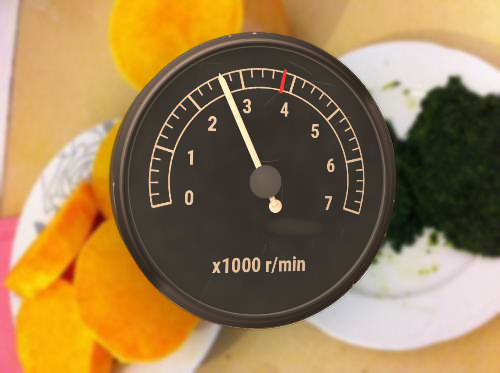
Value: 2600 rpm
